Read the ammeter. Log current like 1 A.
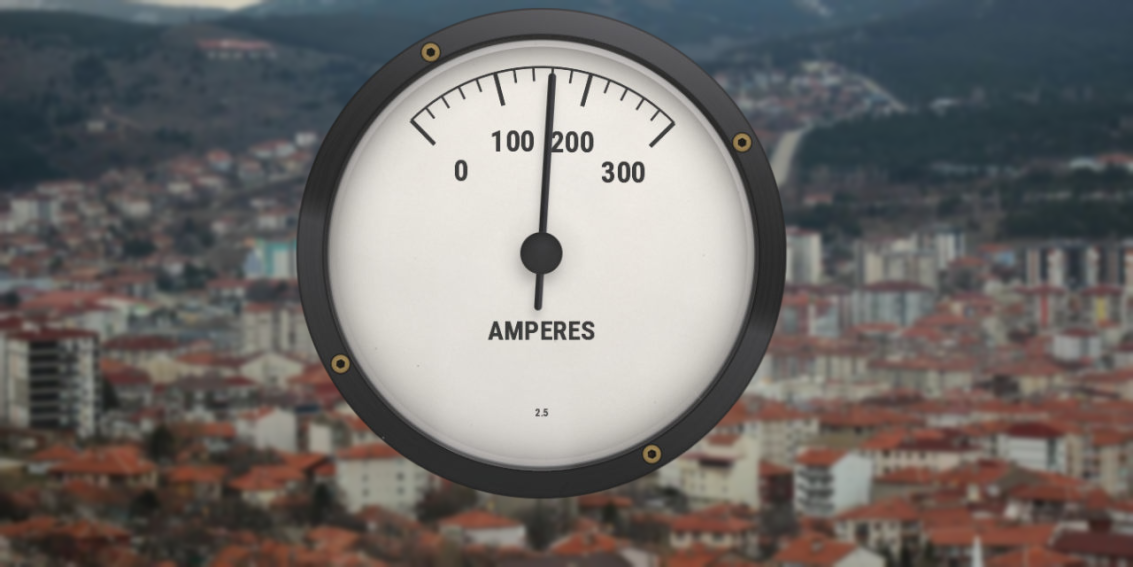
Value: 160 A
